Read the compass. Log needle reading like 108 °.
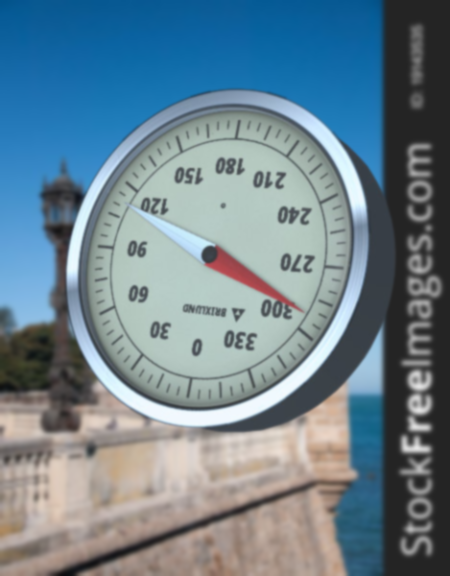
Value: 292.5 °
